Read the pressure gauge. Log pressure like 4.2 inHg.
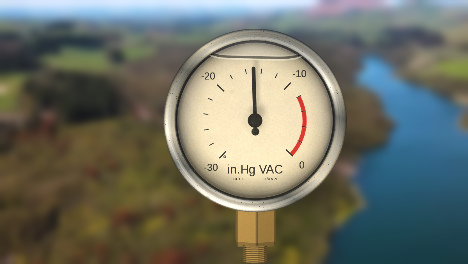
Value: -15 inHg
